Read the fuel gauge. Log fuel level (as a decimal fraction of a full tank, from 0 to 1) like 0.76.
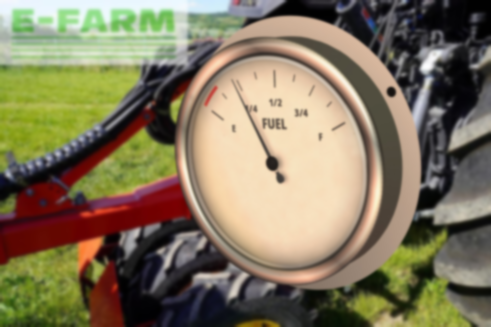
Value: 0.25
